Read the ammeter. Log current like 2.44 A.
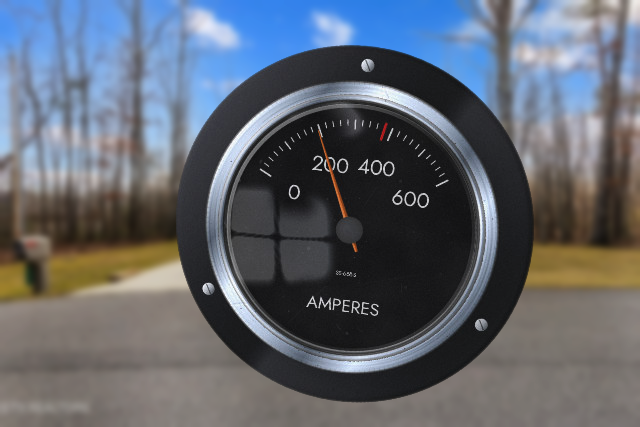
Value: 200 A
